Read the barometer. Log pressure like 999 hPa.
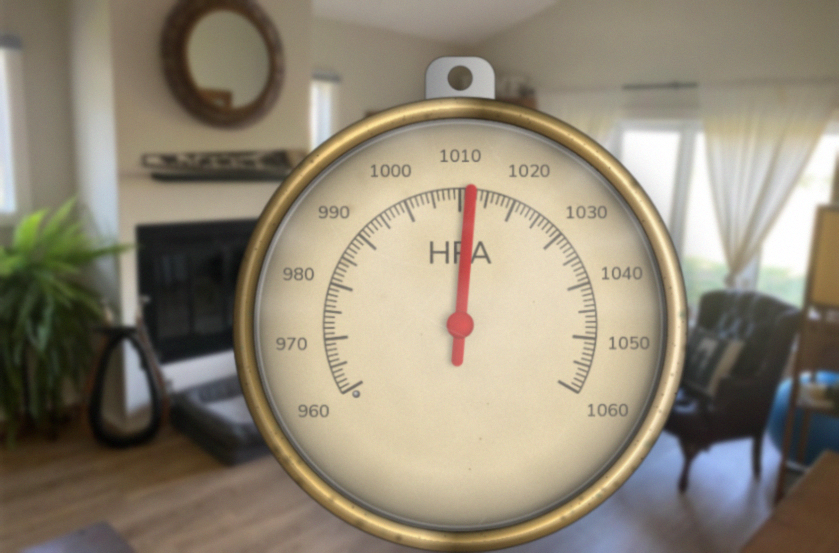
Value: 1012 hPa
